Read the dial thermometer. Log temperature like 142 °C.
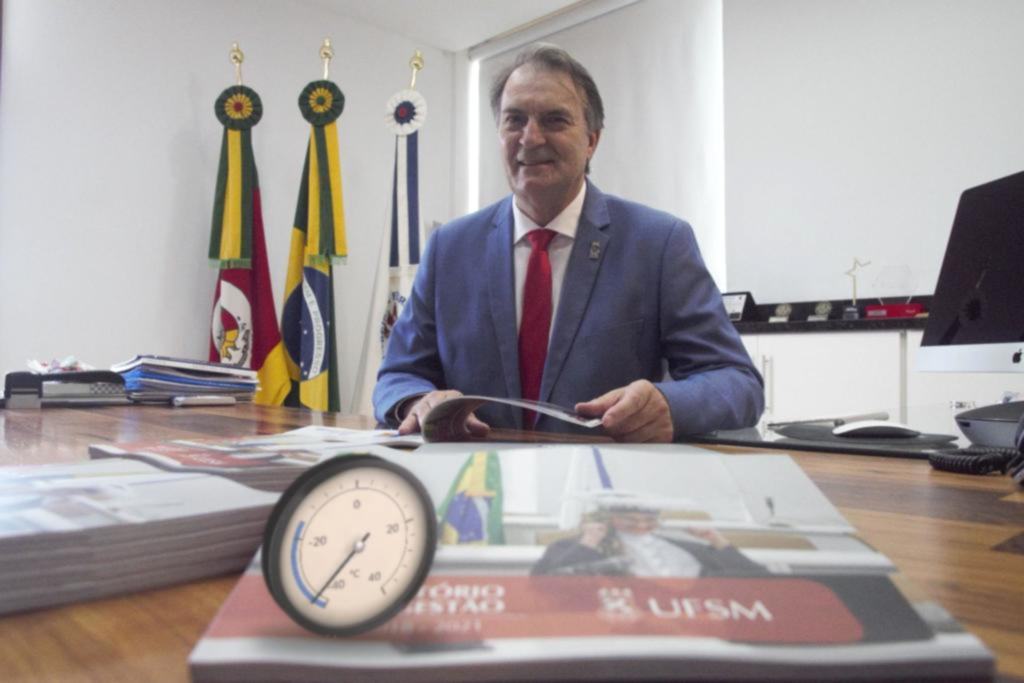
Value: -36 °C
